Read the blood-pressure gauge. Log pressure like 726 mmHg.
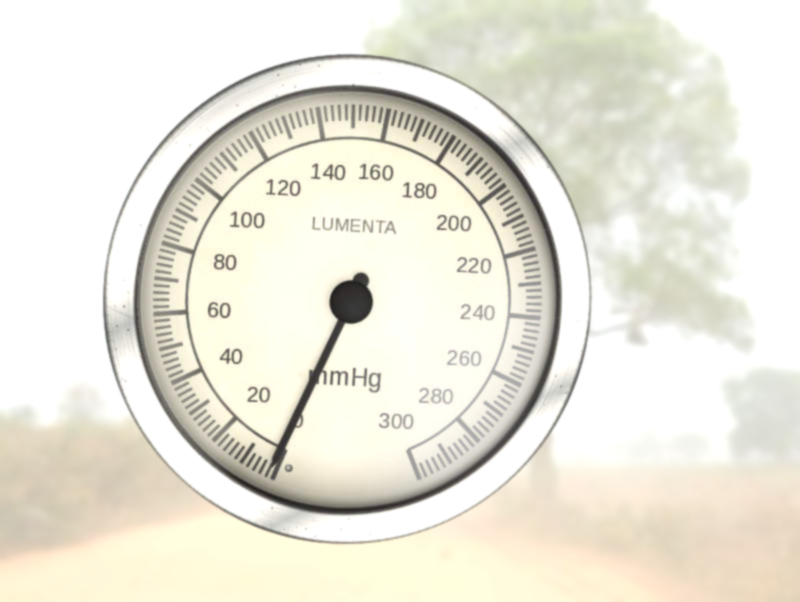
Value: 2 mmHg
